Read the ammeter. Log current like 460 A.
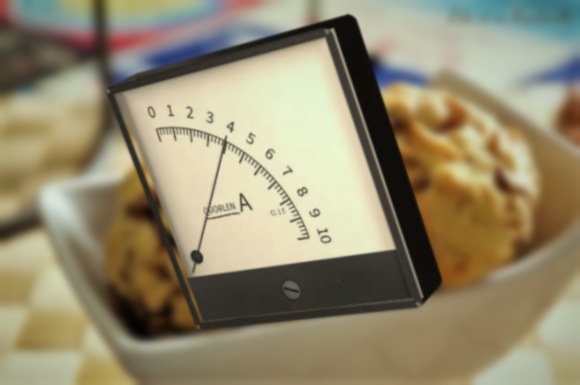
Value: 4 A
